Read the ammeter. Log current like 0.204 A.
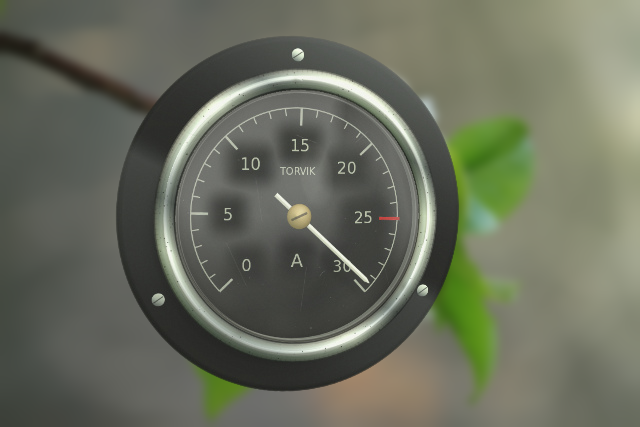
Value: 29.5 A
